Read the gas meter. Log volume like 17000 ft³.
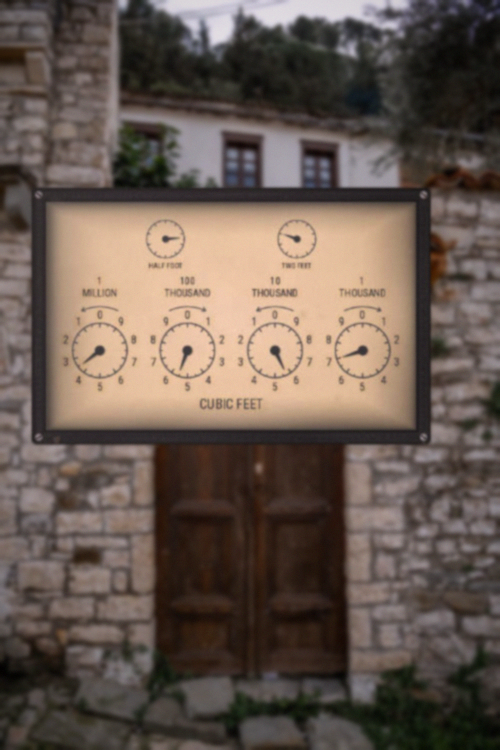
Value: 355700 ft³
